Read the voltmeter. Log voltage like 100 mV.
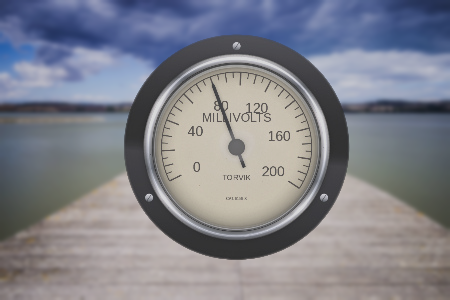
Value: 80 mV
